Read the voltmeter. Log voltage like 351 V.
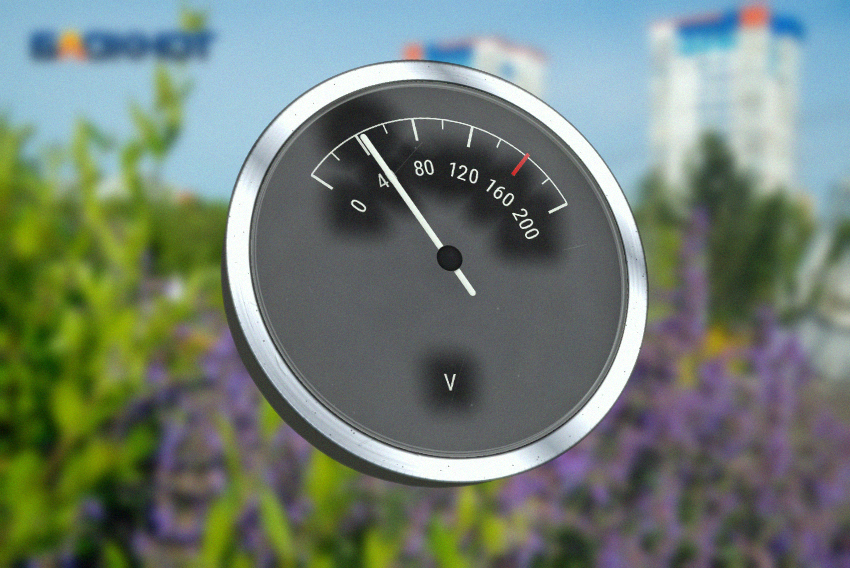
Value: 40 V
